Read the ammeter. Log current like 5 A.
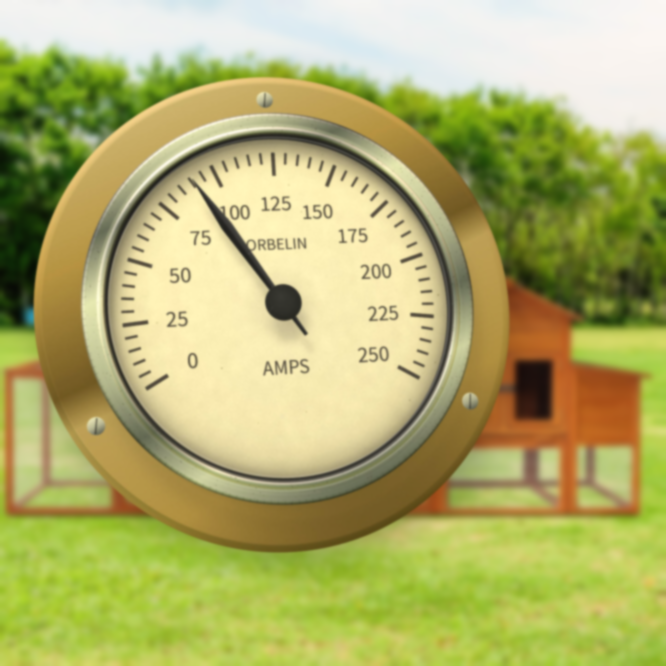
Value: 90 A
